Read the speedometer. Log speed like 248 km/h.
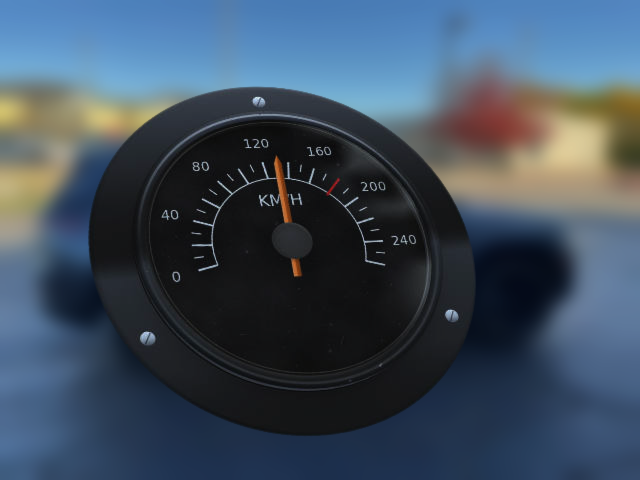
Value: 130 km/h
